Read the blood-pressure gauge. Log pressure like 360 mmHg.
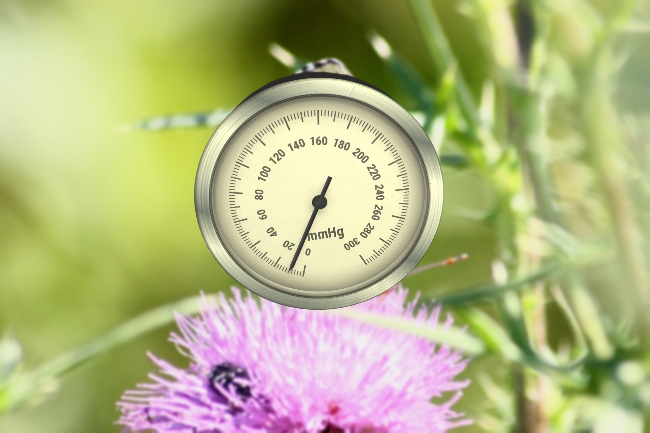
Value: 10 mmHg
